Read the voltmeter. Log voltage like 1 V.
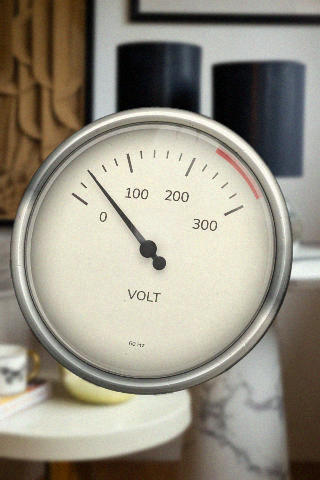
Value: 40 V
